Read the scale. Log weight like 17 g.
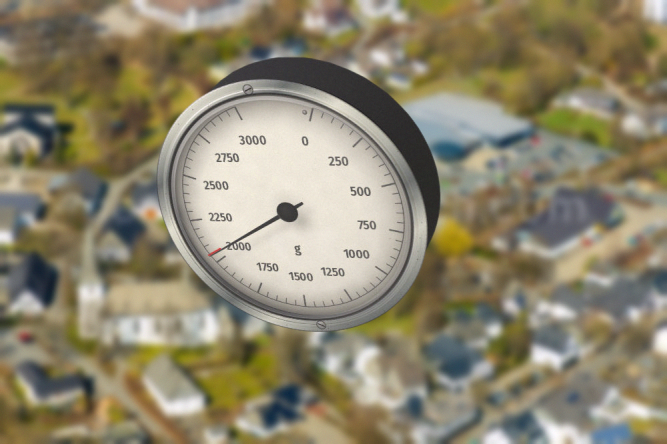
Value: 2050 g
